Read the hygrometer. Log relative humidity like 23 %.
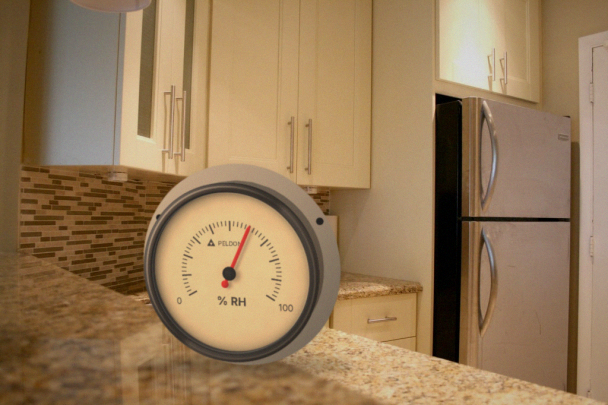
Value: 60 %
